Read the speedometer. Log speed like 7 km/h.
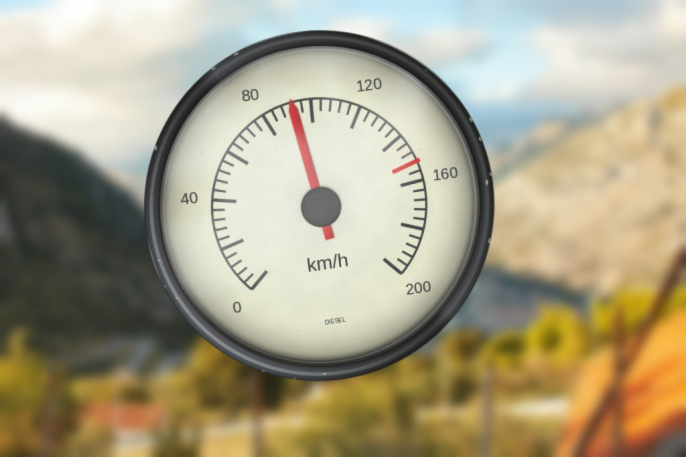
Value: 92 km/h
